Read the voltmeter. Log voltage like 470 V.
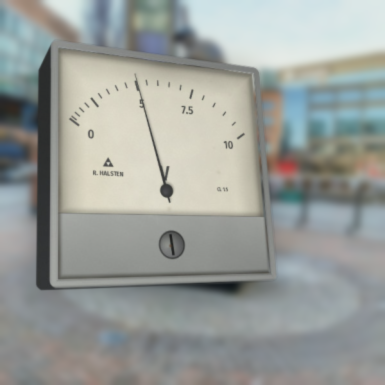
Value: 5 V
